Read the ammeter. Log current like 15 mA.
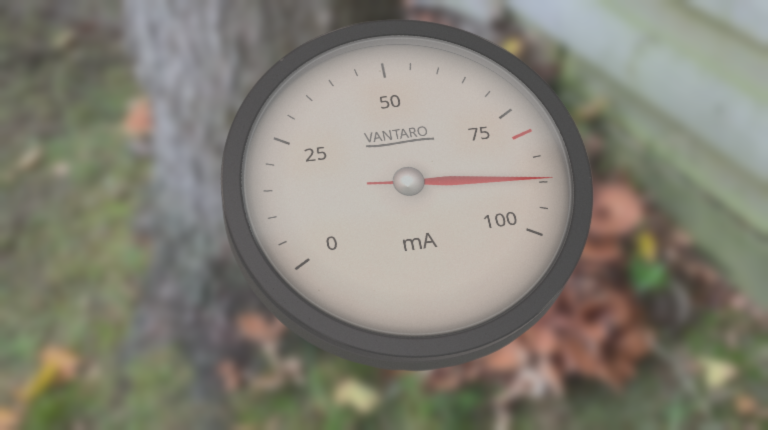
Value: 90 mA
